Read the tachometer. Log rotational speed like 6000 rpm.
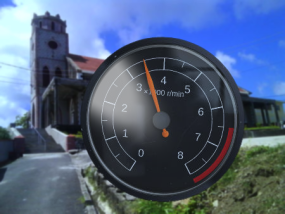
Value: 3500 rpm
